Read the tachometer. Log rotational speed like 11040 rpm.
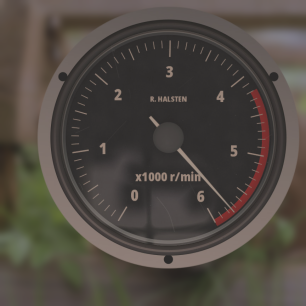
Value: 5750 rpm
